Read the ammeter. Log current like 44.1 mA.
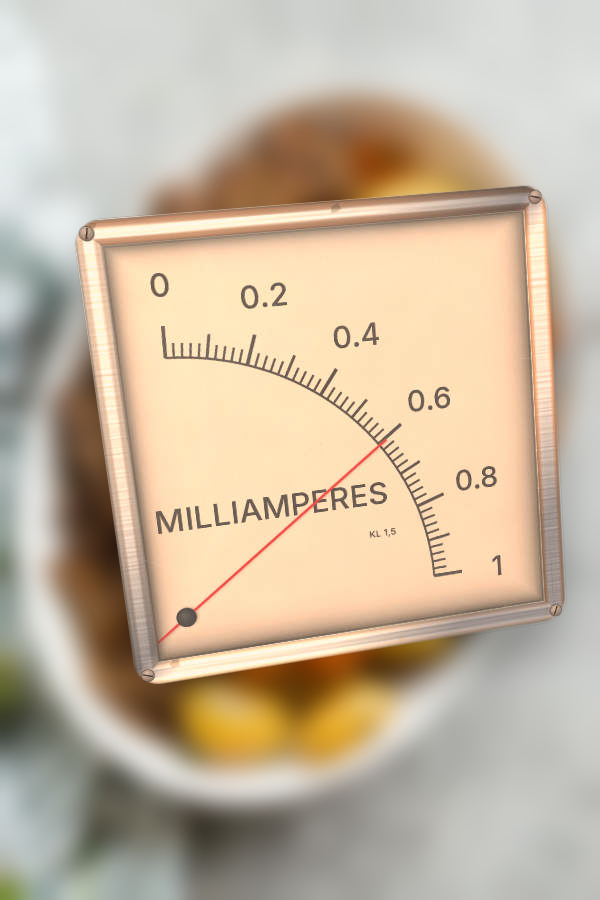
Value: 0.6 mA
